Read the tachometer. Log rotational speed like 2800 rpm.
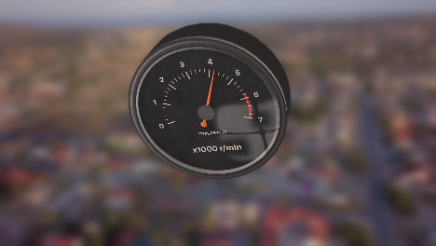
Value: 4200 rpm
